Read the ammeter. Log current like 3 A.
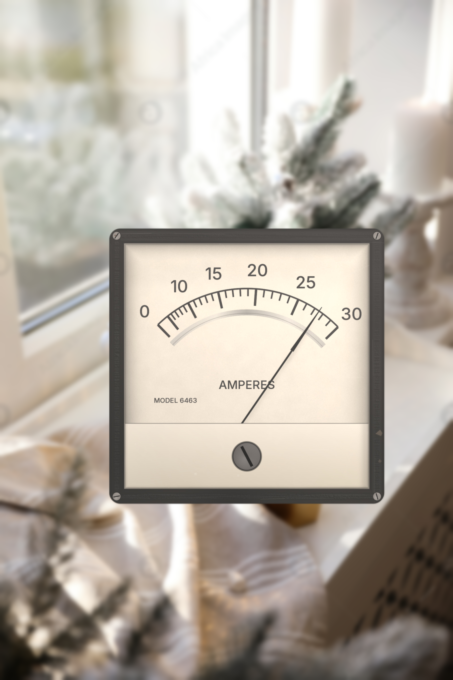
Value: 27.5 A
